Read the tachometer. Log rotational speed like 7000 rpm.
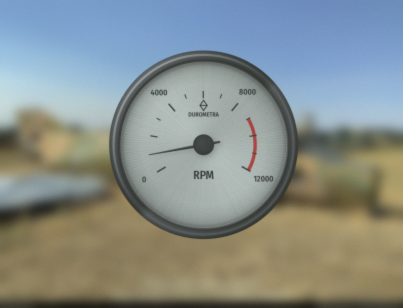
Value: 1000 rpm
